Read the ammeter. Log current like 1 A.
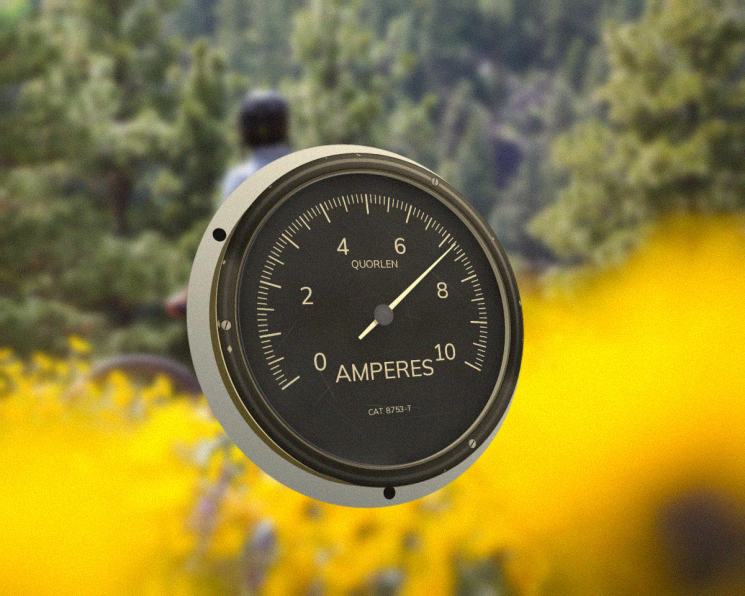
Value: 7.2 A
